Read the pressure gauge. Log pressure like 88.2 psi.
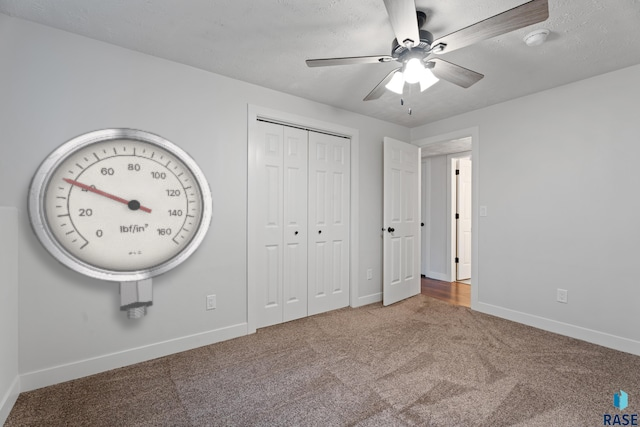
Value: 40 psi
